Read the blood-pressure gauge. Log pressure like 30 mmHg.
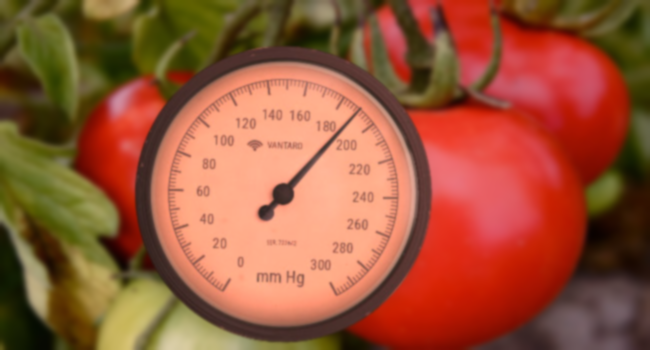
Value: 190 mmHg
